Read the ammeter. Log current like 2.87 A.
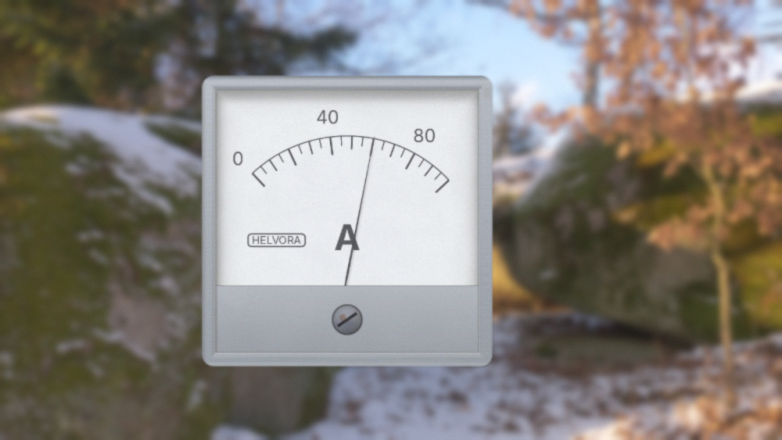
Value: 60 A
